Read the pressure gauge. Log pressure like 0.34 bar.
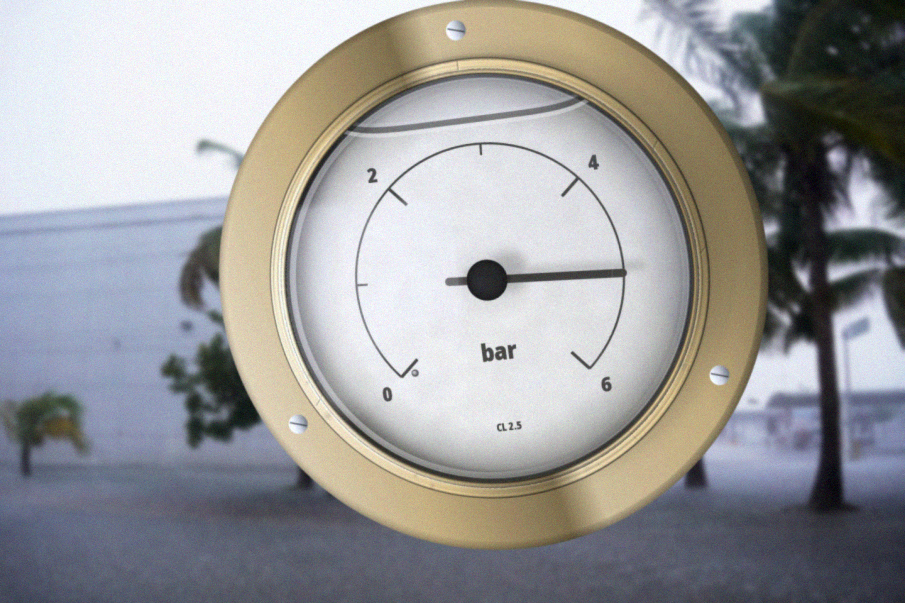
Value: 5 bar
